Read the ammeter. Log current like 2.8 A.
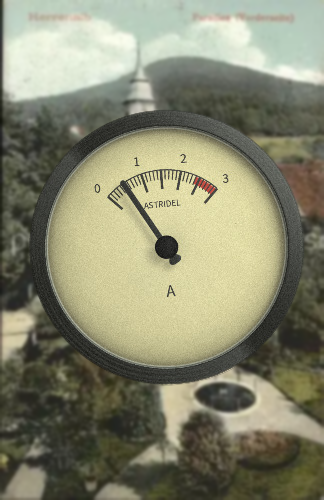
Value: 0.5 A
